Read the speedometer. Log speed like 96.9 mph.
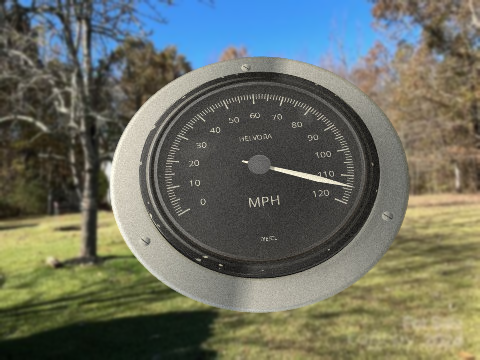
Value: 115 mph
